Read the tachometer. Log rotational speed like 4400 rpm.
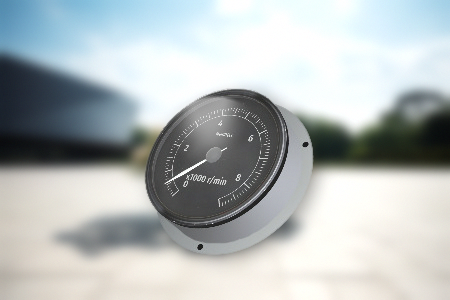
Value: 500 rpm
